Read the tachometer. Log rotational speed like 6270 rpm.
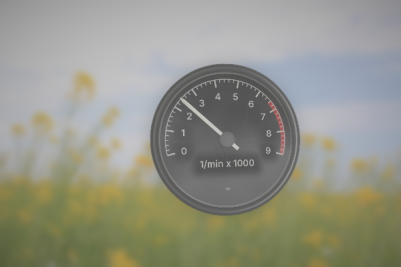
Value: 2400 rpm
